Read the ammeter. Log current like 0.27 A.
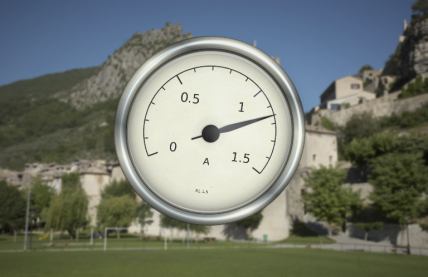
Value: 1.15 A
